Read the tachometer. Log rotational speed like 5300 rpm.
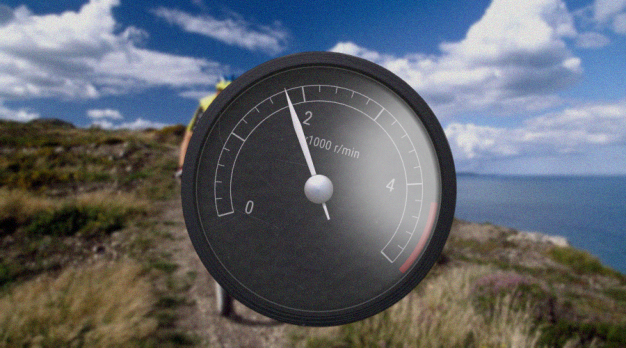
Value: 1800 rpm
